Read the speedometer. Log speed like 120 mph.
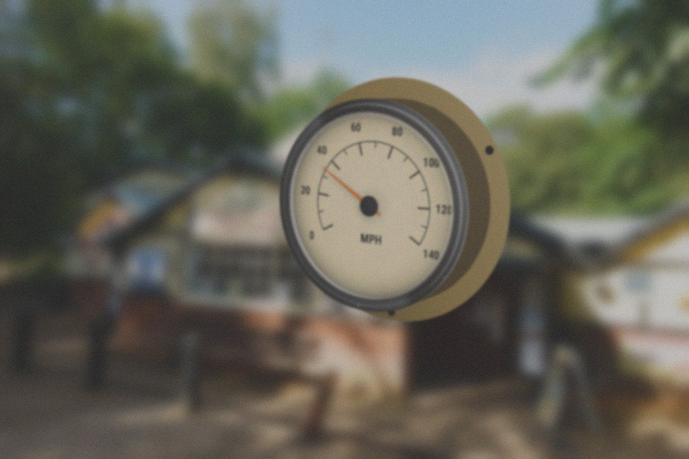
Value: 35 mph
